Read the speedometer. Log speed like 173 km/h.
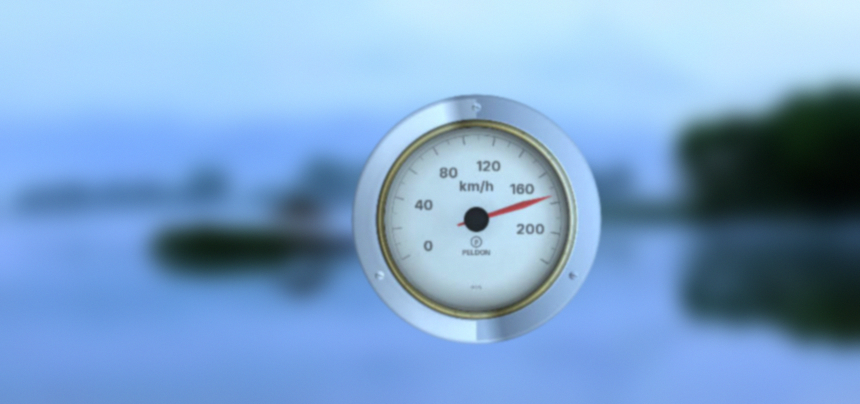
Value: 175 km/h
